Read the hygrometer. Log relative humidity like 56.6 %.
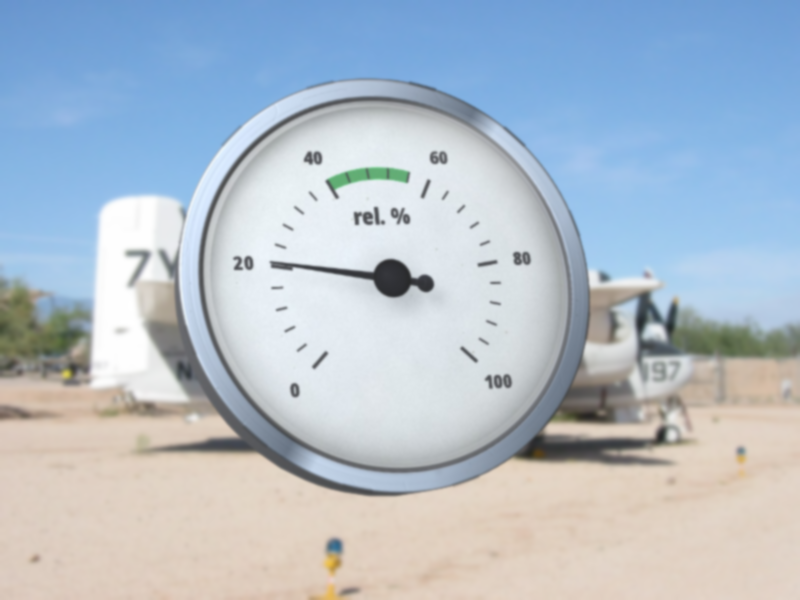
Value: 20 %
